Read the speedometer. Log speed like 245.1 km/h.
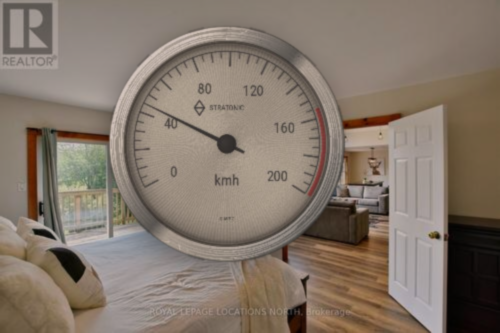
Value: 45 km/h
